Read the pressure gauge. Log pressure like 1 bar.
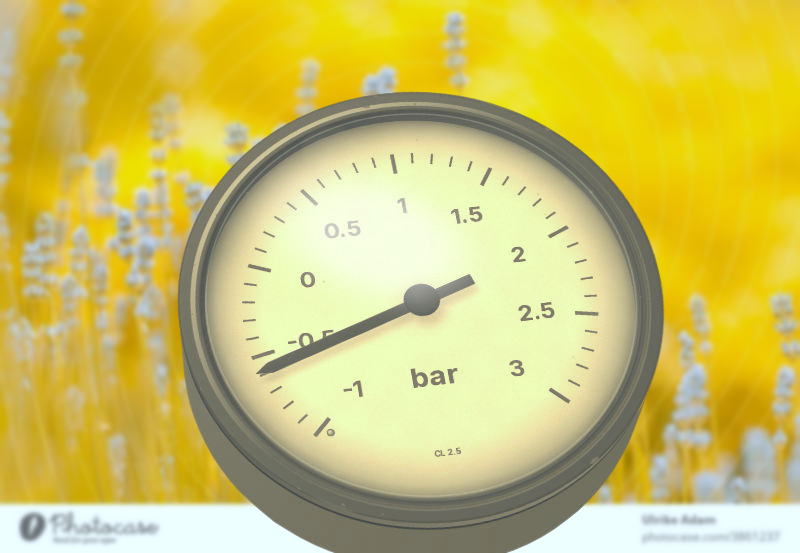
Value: -0.6 bar
